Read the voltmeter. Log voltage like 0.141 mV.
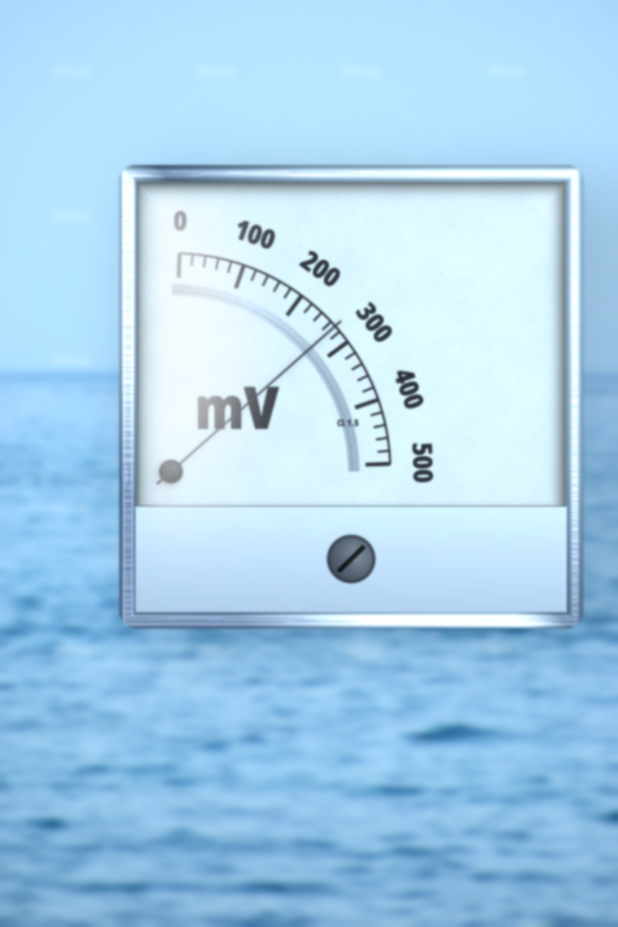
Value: 270 mV
